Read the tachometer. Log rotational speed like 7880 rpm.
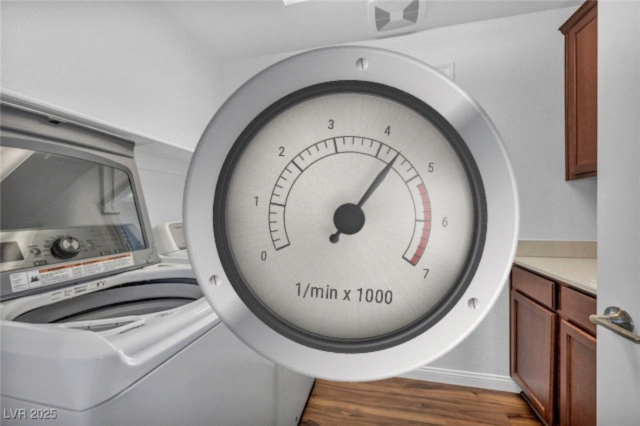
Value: 4400 rpm
